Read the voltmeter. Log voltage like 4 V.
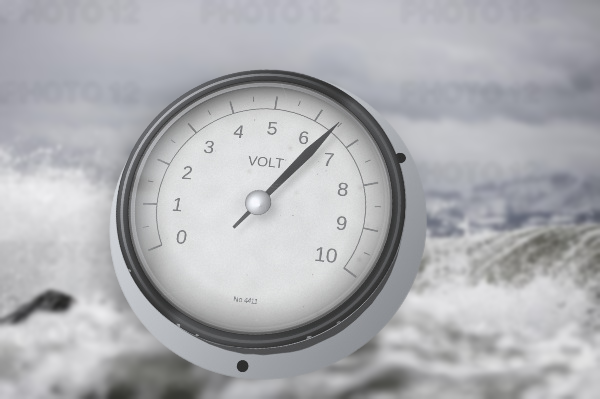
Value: 6.5 V
